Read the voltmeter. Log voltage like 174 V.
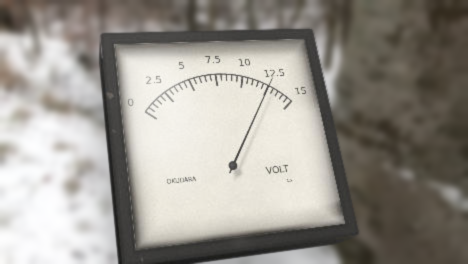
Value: 12.5 V
